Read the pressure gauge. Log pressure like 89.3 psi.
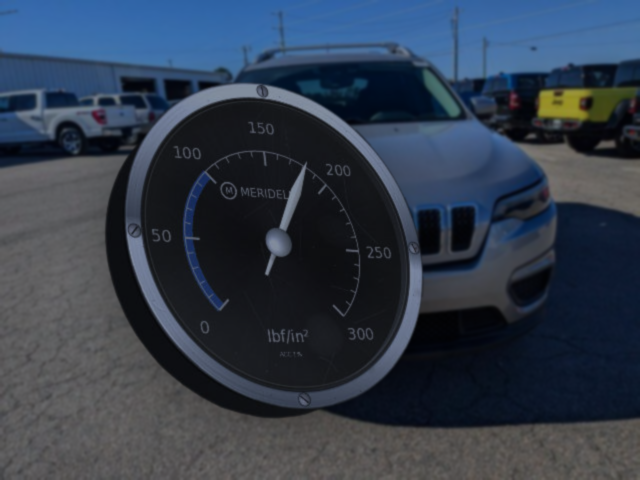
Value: 180 psi
